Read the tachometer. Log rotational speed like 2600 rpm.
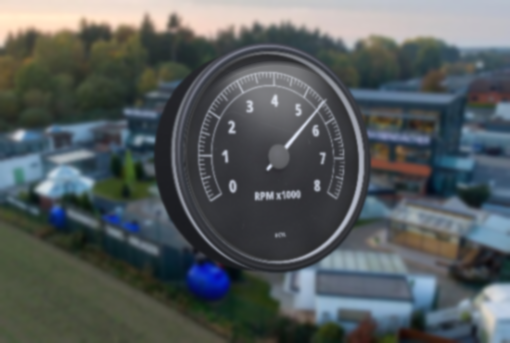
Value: 5500 rpm
